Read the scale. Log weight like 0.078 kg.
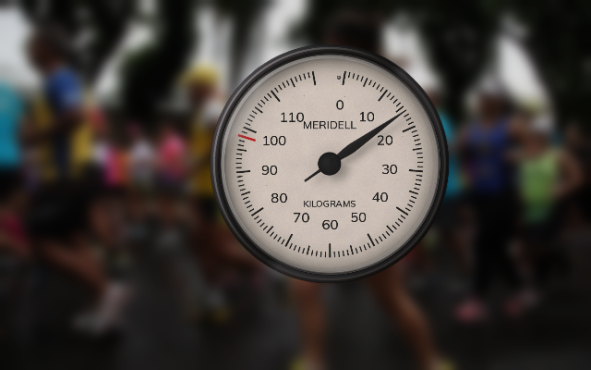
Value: 16 kg
